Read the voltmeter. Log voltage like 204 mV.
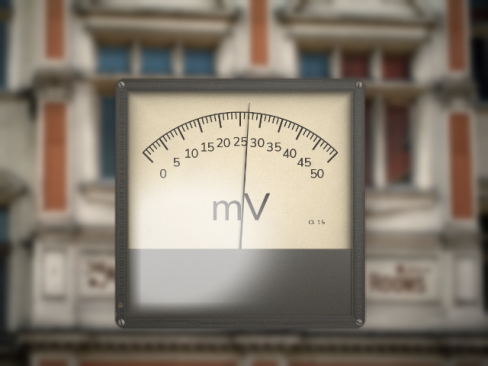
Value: 27 mV
